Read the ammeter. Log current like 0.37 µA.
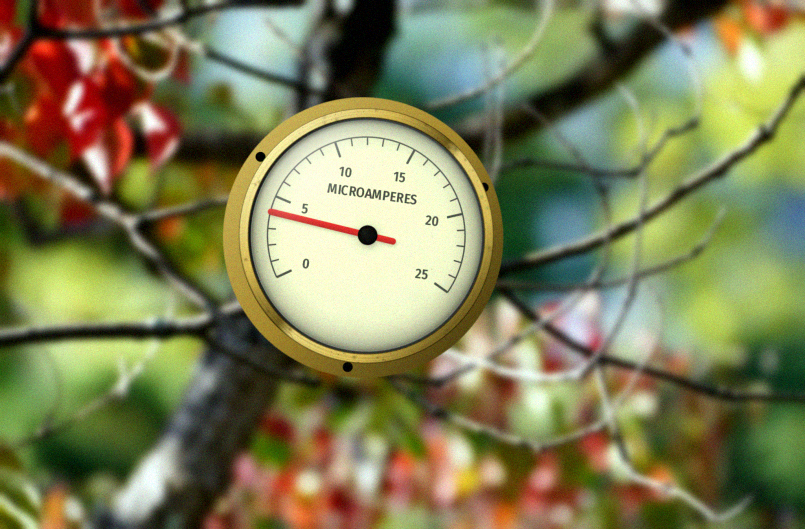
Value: 4 µA
